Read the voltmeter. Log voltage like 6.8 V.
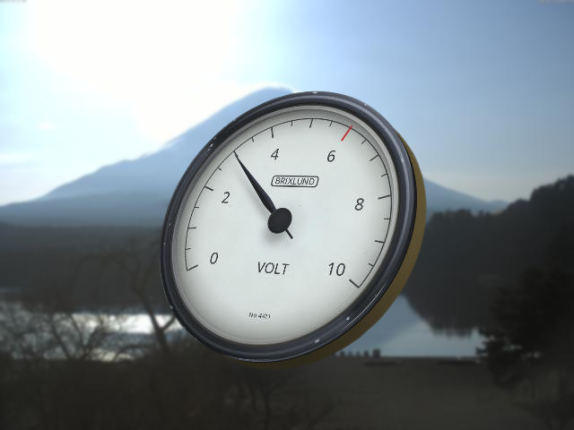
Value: 3 V
